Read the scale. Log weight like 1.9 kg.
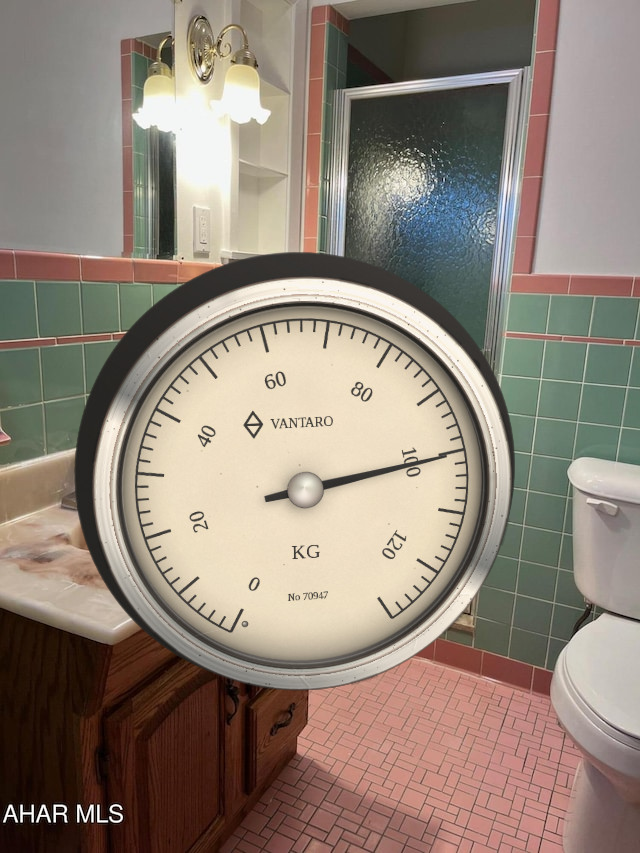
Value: 100 kg
